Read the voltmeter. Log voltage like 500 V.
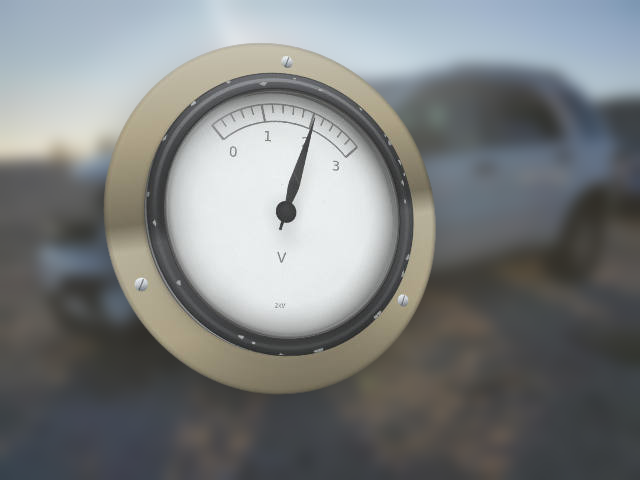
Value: 2 V
